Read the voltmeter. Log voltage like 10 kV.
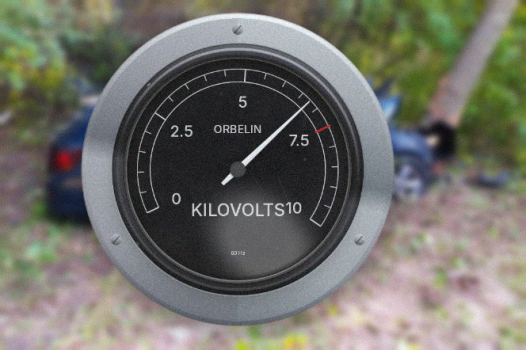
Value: 6.75 kV
